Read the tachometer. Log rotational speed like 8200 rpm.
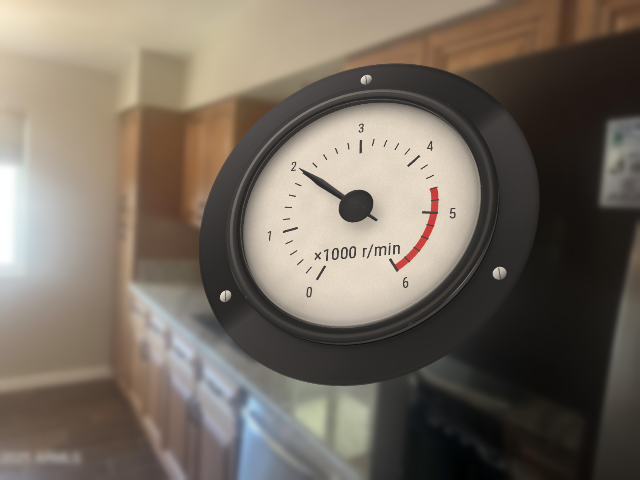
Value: 2000 rpm
